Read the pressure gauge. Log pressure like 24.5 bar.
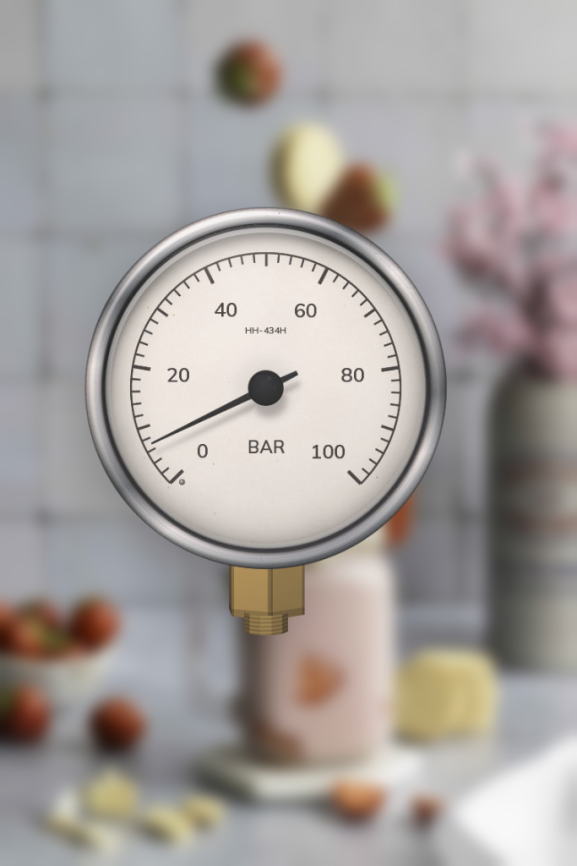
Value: 7 bar
